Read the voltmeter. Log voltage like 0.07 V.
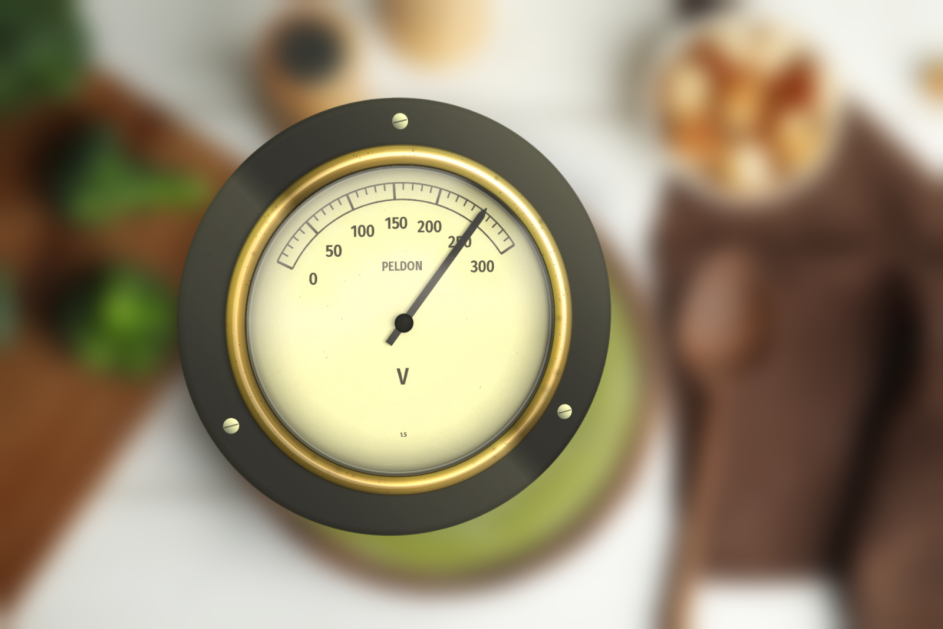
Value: 250 V
